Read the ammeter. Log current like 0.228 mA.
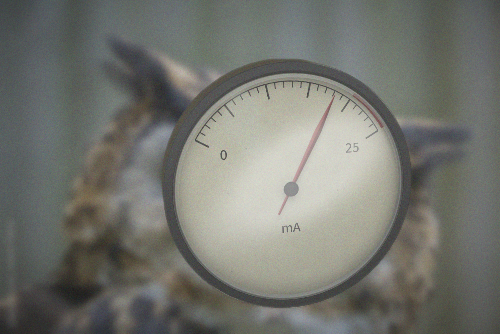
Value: 18 mA
